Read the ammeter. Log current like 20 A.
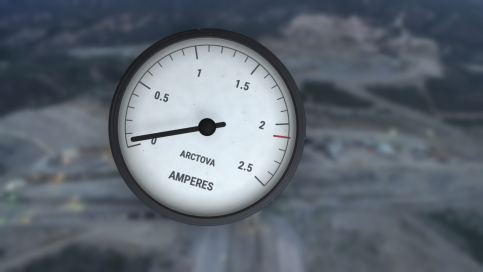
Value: 0.05 A
